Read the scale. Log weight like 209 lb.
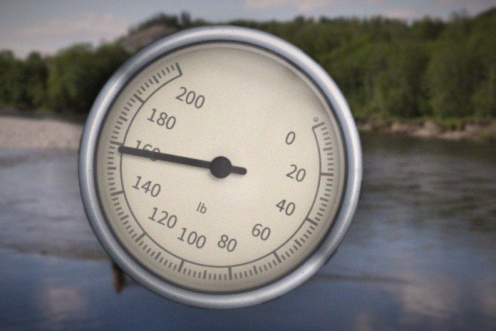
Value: 158 lb
